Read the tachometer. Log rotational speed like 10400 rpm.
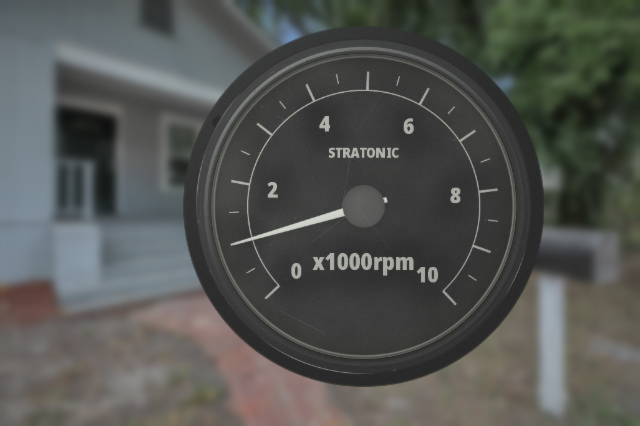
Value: 1000 rpm
